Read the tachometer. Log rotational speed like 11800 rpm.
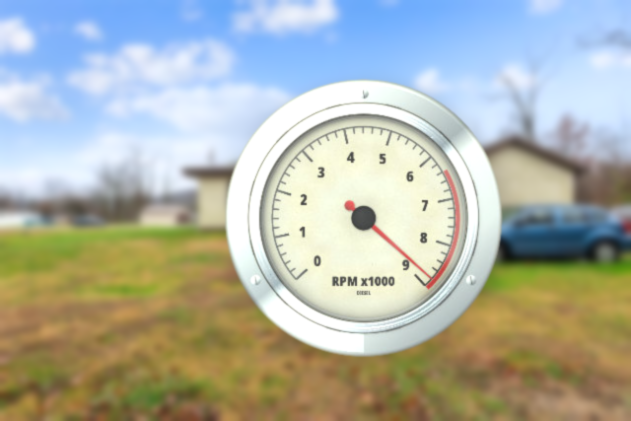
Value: 8800 rpm
